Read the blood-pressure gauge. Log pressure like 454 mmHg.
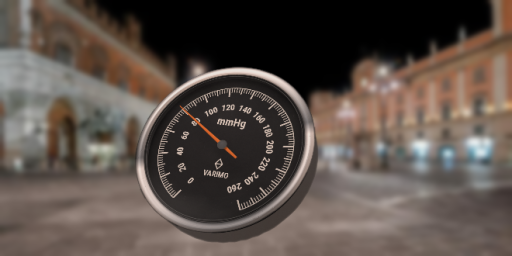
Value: 80 mmHg
